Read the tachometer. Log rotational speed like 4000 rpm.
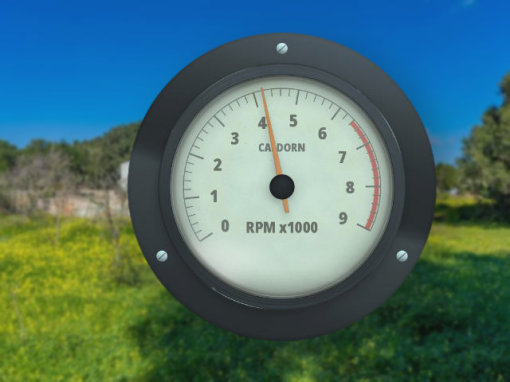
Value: 4200 rpm
